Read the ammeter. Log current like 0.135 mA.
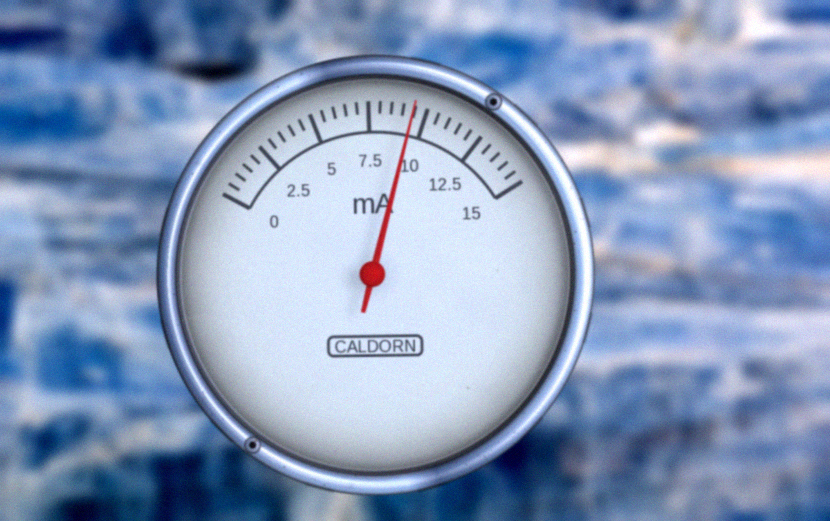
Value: 9.5 mA
